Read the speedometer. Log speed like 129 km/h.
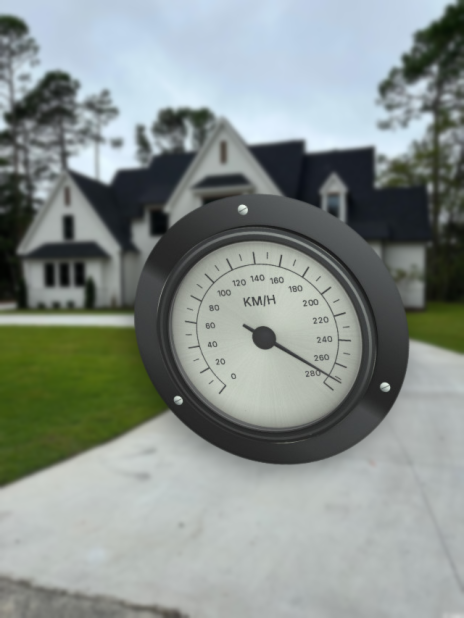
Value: 270 km/h
